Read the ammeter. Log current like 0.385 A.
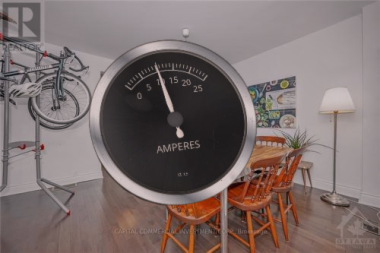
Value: 10 A
